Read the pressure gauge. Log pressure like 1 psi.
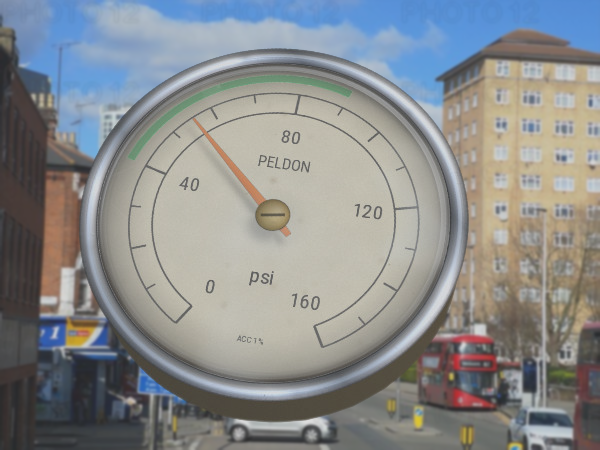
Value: 55 psi
